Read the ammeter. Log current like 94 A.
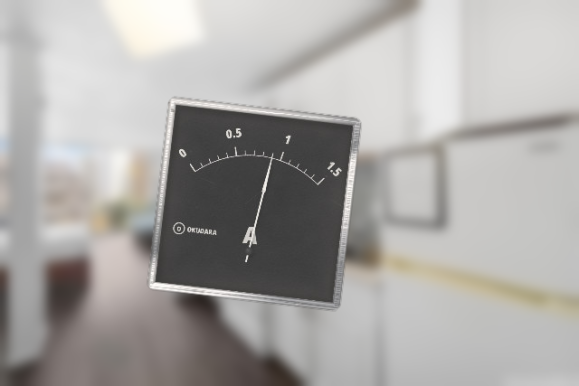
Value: 0.9 A
